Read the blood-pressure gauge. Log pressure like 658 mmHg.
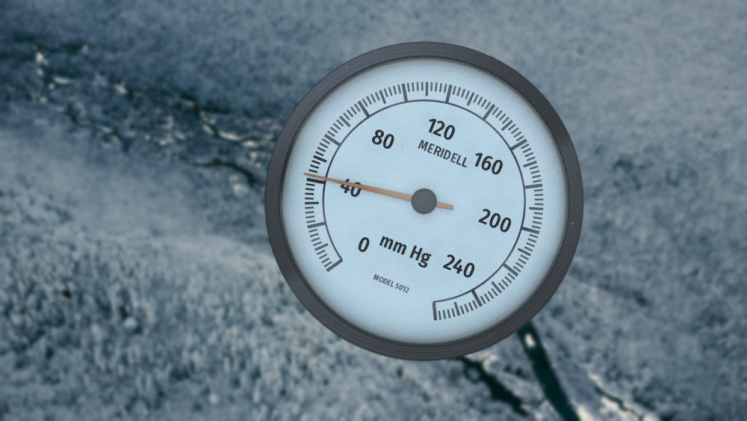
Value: 42 mmHg
